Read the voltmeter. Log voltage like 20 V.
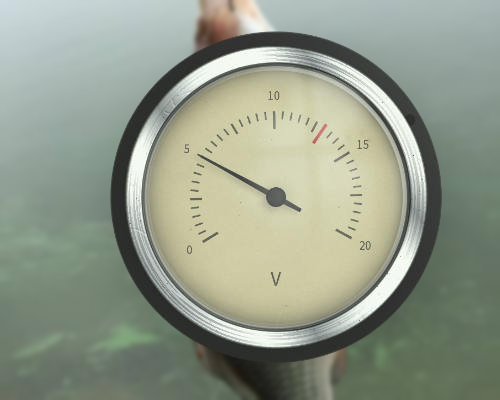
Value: 5 V
